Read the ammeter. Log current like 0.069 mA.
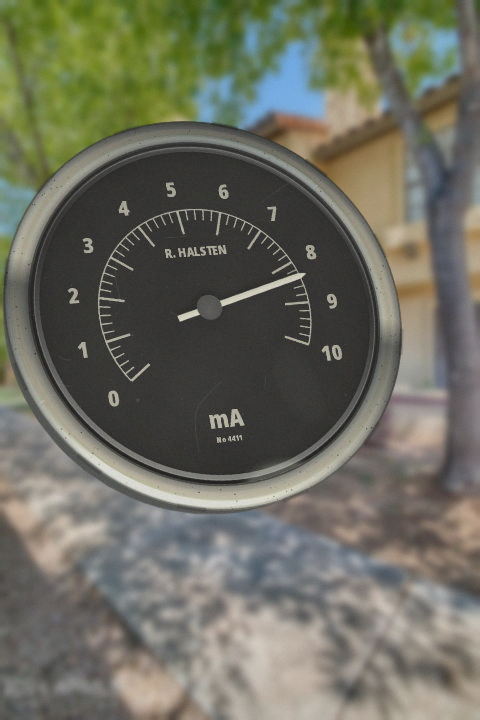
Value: 8.4 mA
